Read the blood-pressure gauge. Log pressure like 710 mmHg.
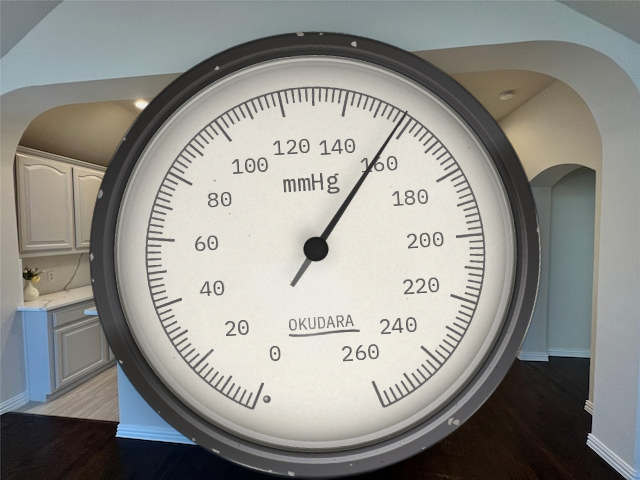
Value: 158 mmHg
